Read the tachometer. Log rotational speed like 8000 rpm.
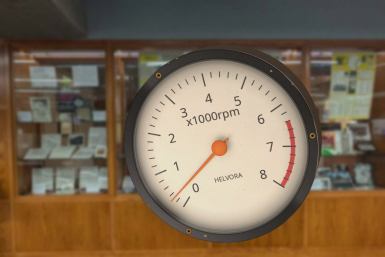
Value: 300 rpm
